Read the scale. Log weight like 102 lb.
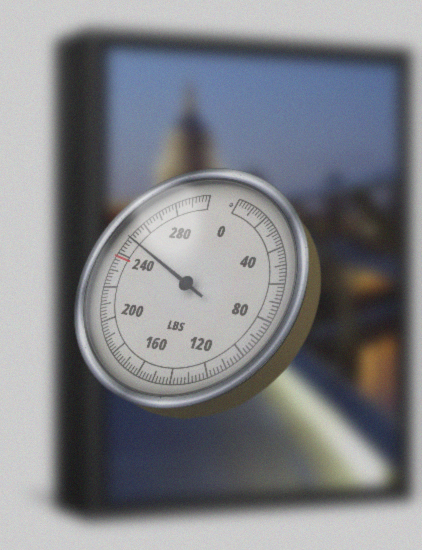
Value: 250 lb
